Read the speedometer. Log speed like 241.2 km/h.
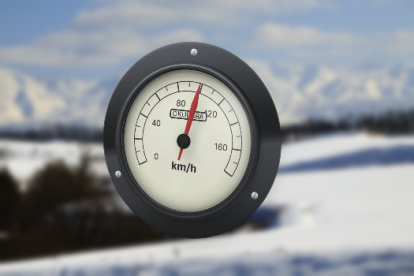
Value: 100 km/h
